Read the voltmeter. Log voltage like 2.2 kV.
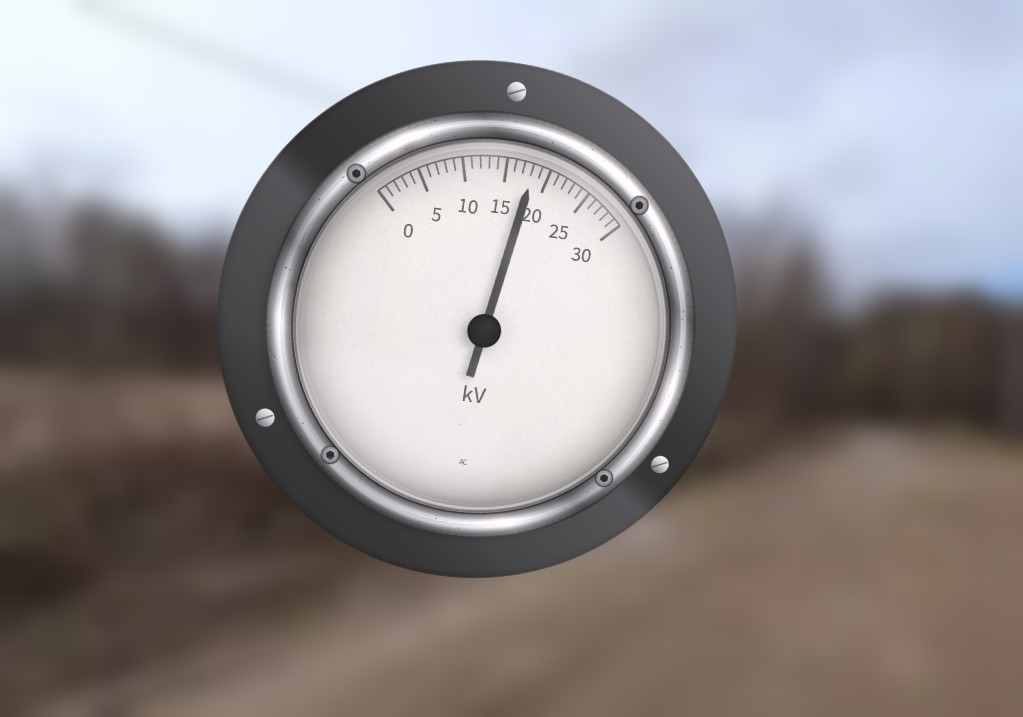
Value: 18 kV
